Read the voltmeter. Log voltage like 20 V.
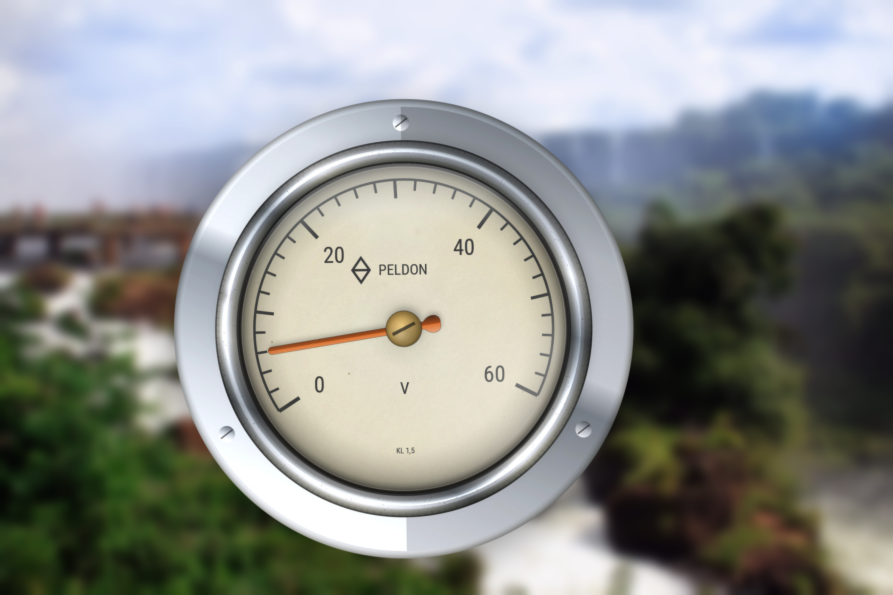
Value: 6 V
